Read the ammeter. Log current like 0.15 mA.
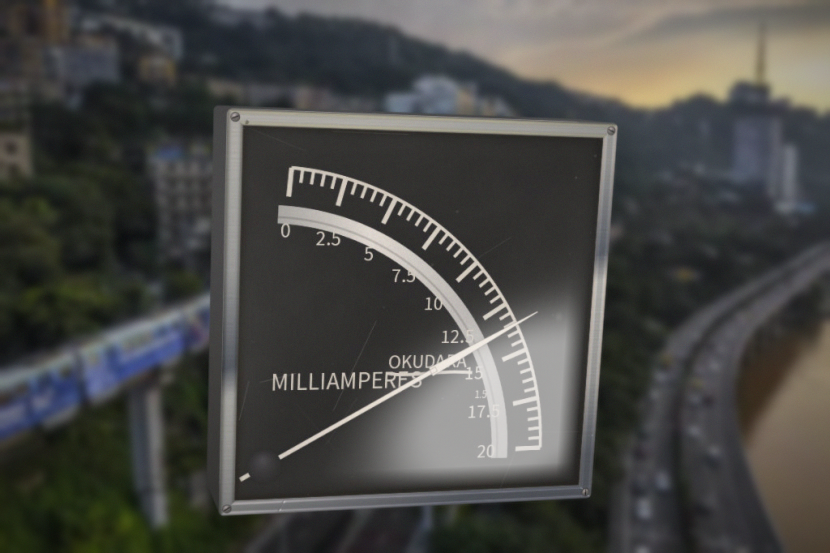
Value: 13.5 mA
